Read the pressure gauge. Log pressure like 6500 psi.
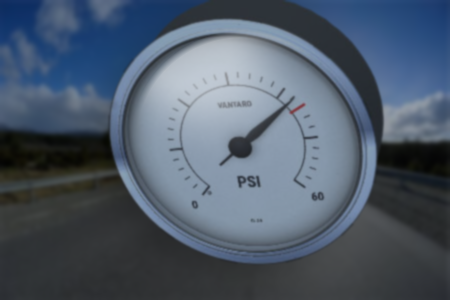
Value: 42 psi
